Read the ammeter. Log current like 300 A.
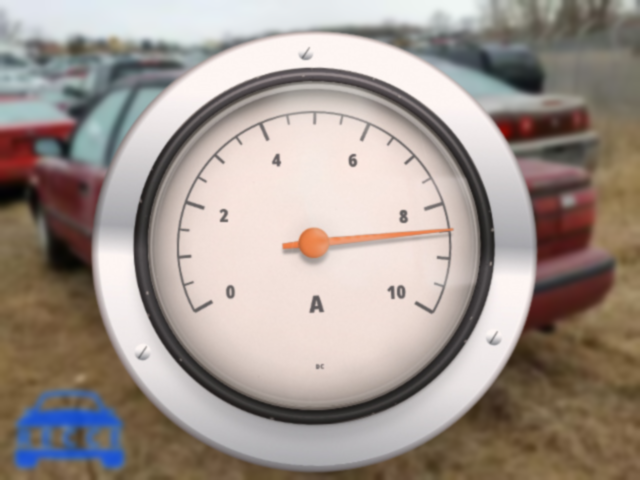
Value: 8.5 A
